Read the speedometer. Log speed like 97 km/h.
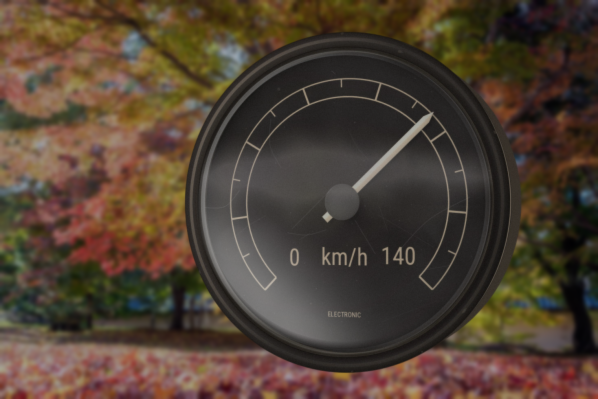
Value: 95 km/h
